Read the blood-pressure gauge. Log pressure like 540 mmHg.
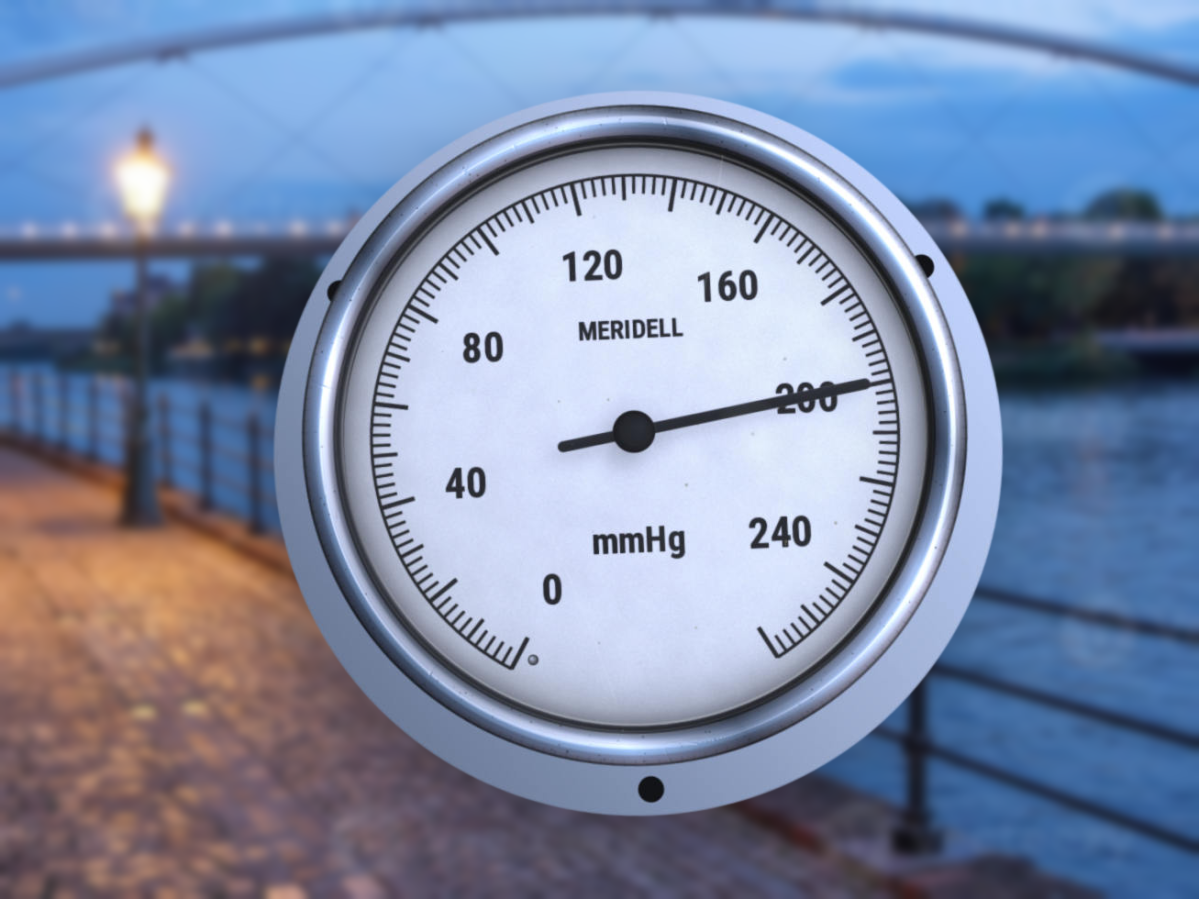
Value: 200 mmHg
